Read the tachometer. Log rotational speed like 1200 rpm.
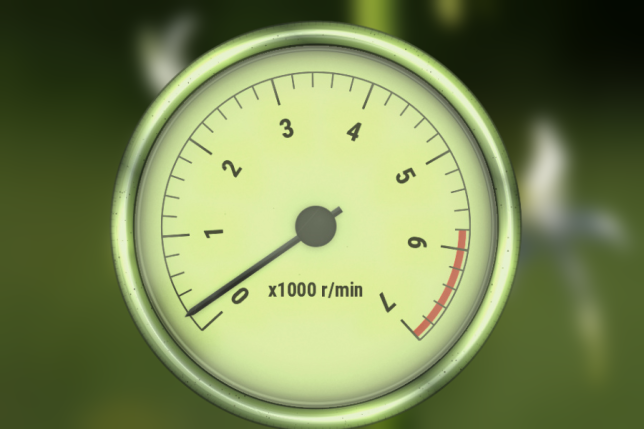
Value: 200 rpm
